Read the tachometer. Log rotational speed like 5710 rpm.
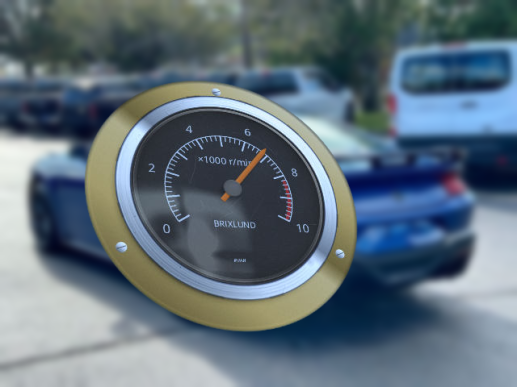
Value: 6800 rpm
